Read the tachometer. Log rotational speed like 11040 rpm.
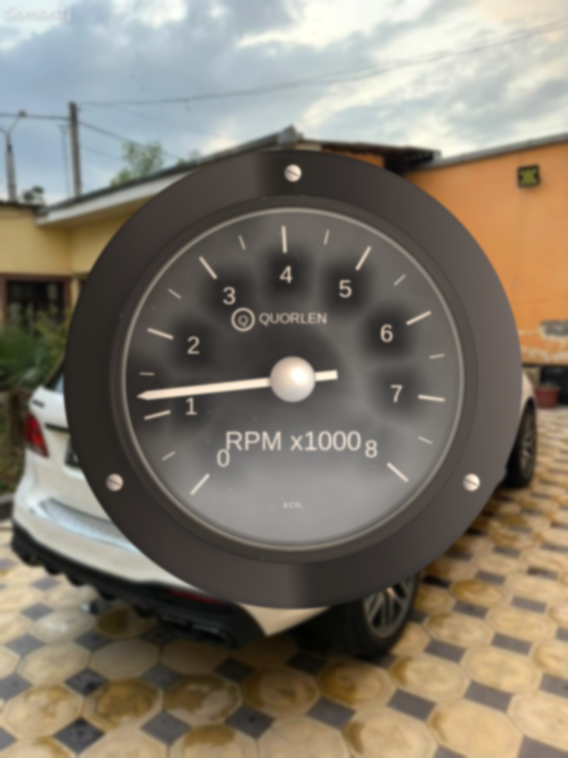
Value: 1250 rpm
